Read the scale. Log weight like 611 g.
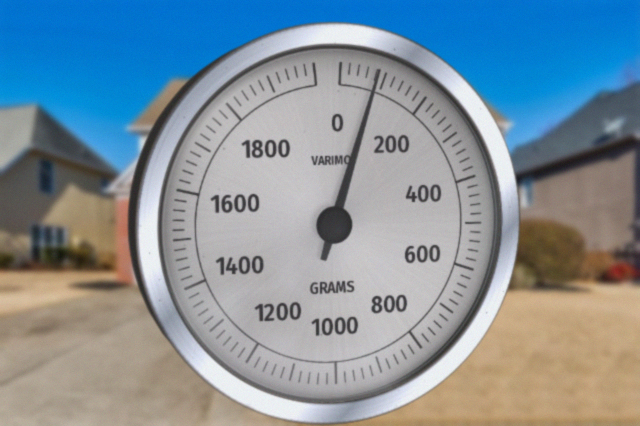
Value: 80 g
